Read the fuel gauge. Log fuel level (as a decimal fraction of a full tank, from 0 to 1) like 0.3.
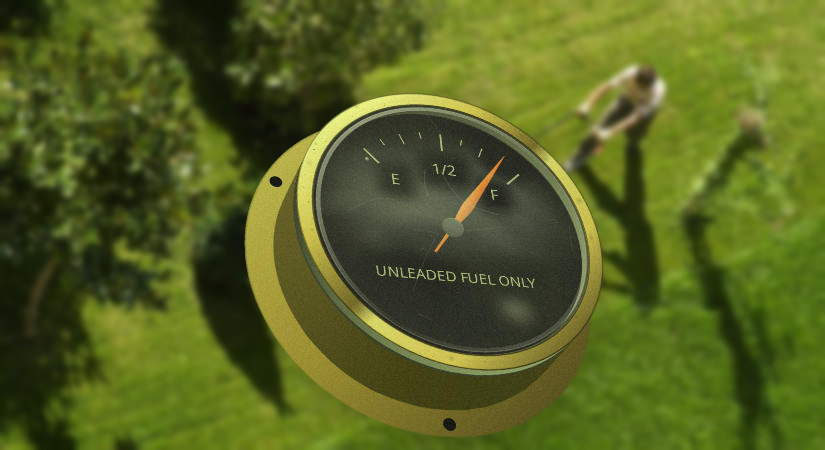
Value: 0.875
